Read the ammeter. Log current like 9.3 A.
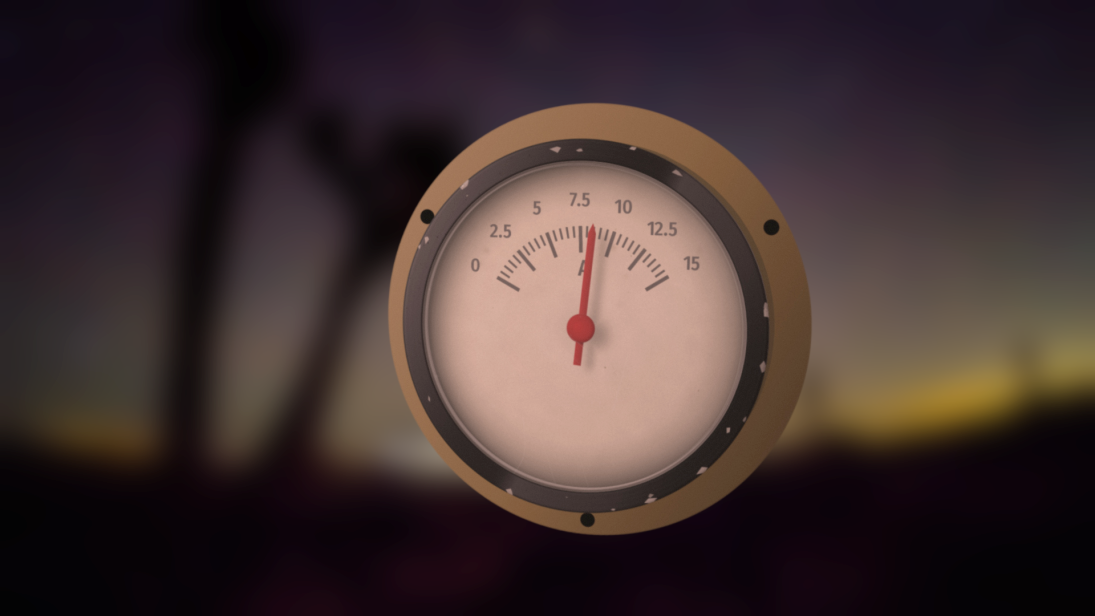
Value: 8.5 A
